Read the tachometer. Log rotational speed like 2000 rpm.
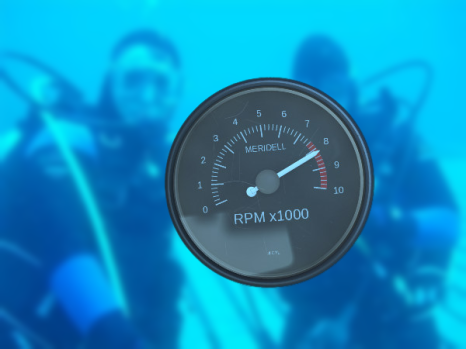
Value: 8200 rpm
